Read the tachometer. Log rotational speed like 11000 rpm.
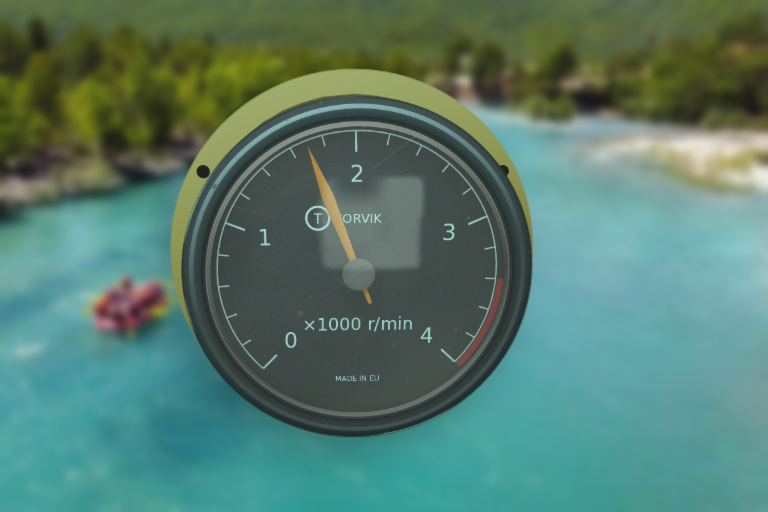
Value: 1700 rpm
